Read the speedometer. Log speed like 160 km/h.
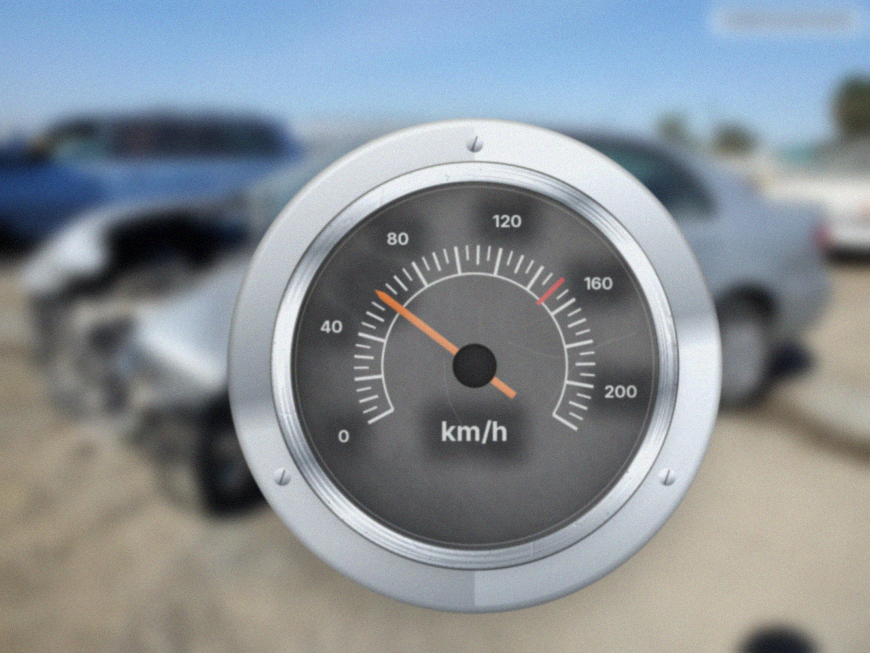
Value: 60 km/h
